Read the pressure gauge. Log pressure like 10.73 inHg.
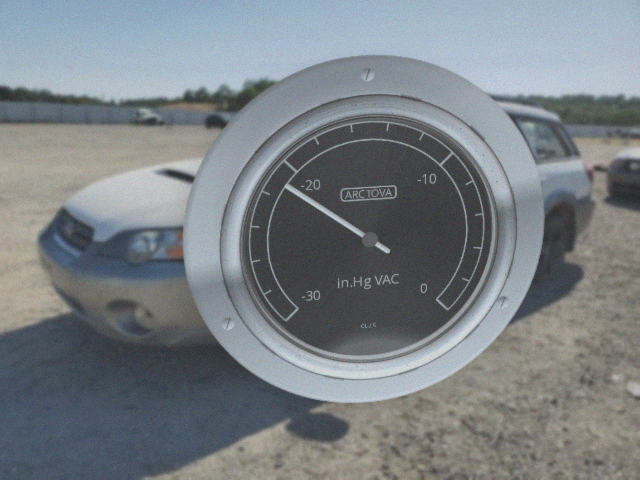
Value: -21 inHg
